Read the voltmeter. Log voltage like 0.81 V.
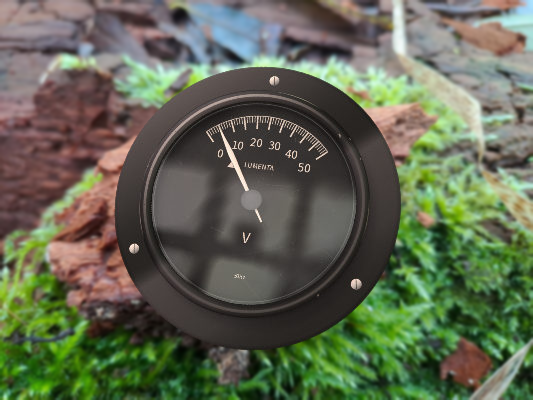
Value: 5 V
